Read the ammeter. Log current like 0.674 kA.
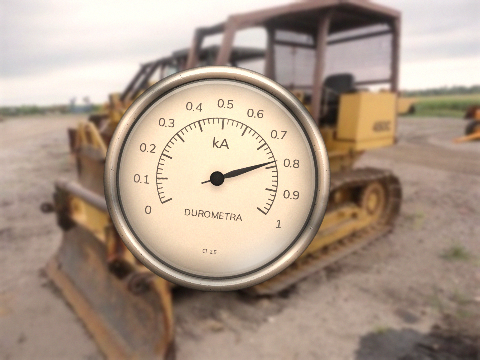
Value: 0.78 kA
